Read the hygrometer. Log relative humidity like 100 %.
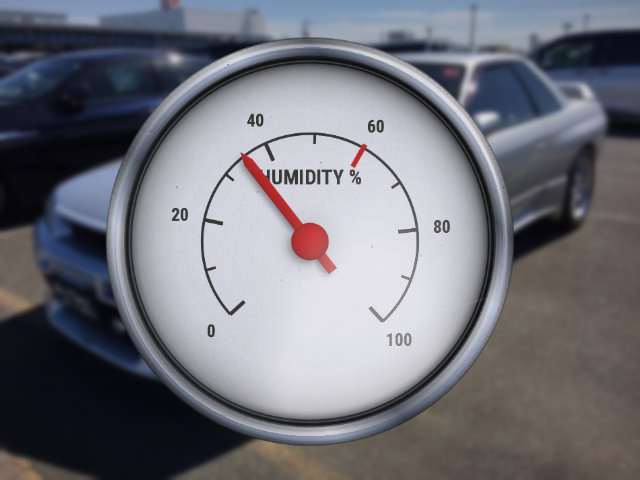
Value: 35 %
